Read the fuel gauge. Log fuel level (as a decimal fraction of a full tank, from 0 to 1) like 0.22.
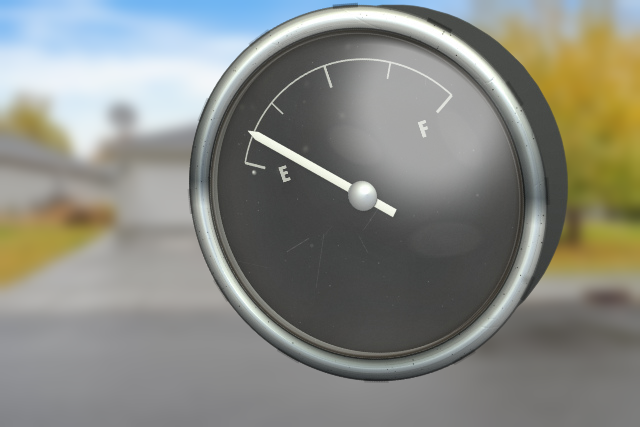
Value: 0.125
